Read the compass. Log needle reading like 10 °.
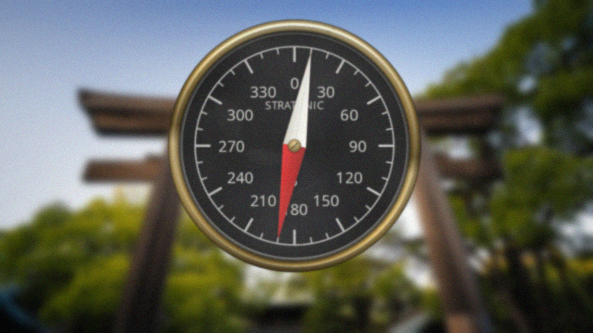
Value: 190 °
